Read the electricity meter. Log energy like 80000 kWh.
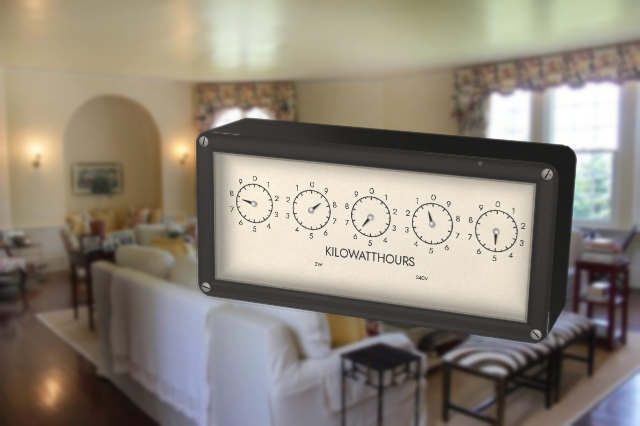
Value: 78605 kWh
